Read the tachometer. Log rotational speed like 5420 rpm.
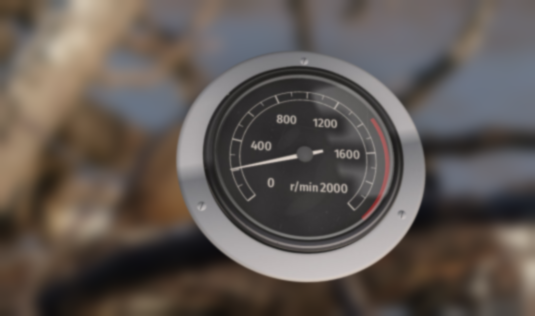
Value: 200 rpm
